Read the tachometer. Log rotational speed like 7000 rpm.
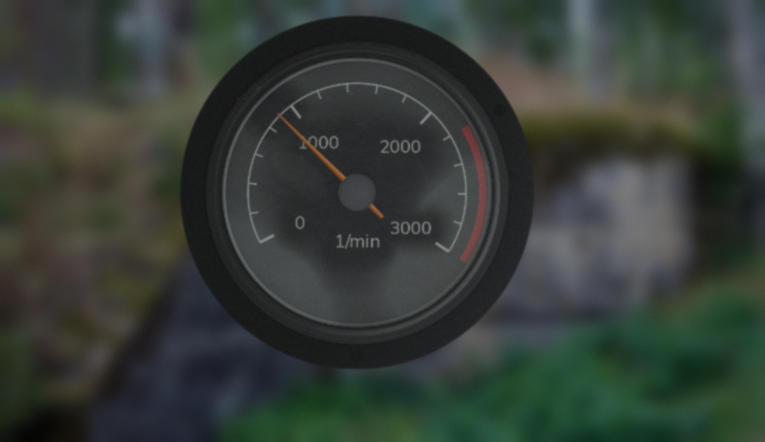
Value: 900 rpm
